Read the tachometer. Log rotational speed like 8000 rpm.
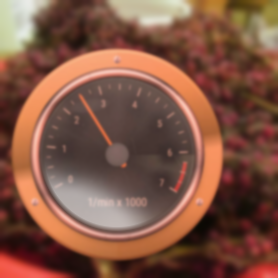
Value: 2500 rpm
